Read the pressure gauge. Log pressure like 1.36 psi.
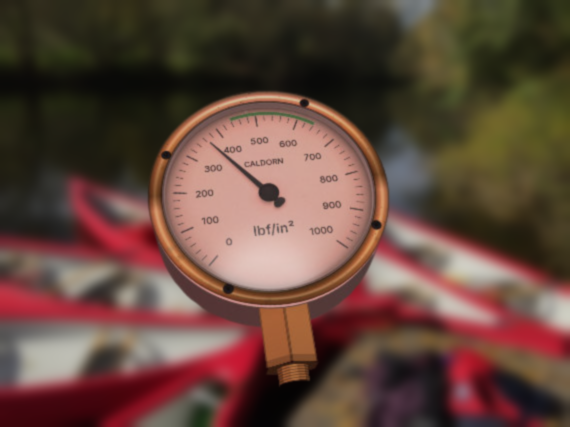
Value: 360 psi
